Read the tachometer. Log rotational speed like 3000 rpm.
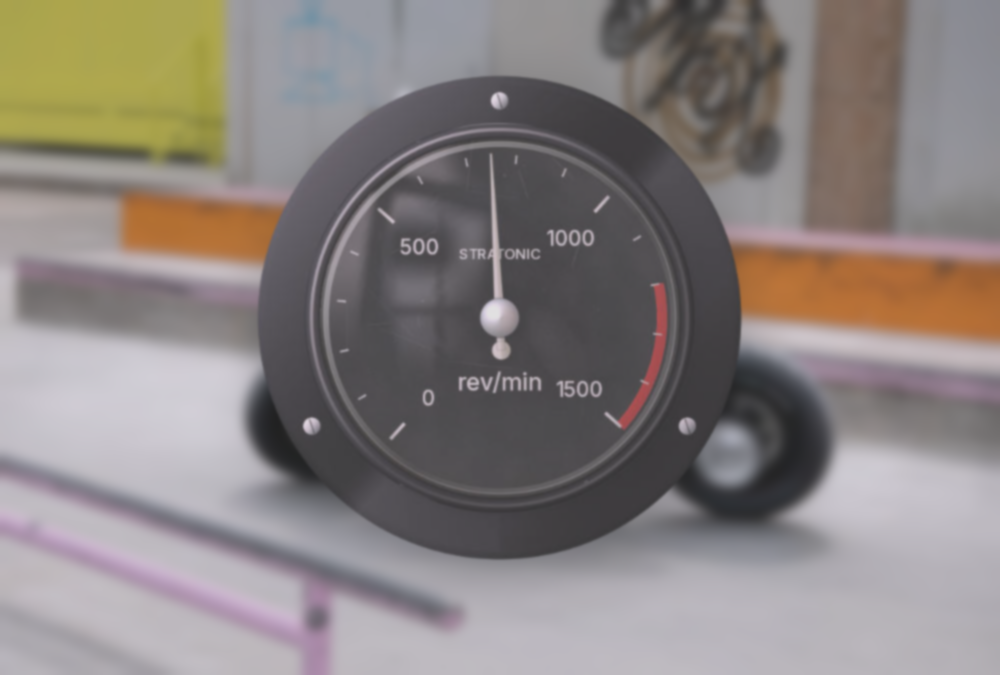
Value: 750 rpm
